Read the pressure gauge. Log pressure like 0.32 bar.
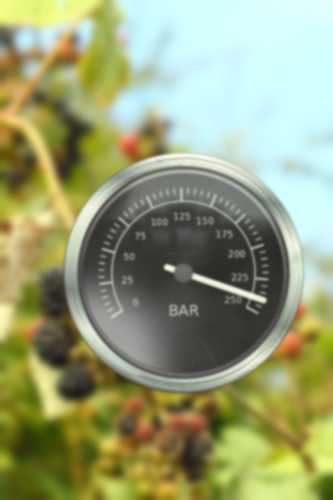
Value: 240 bar
